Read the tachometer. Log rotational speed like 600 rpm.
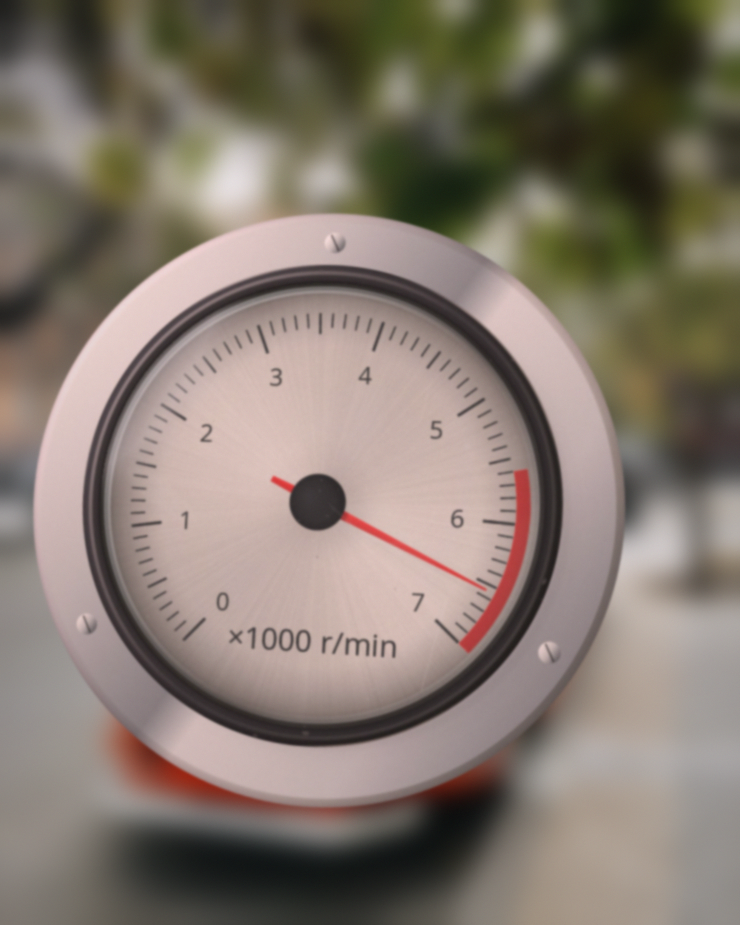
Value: 6550 rpm
